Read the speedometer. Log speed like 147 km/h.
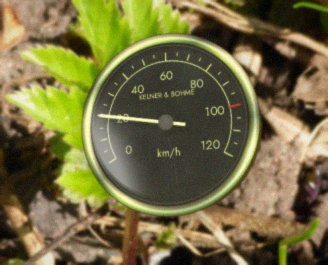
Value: 20 km/h
